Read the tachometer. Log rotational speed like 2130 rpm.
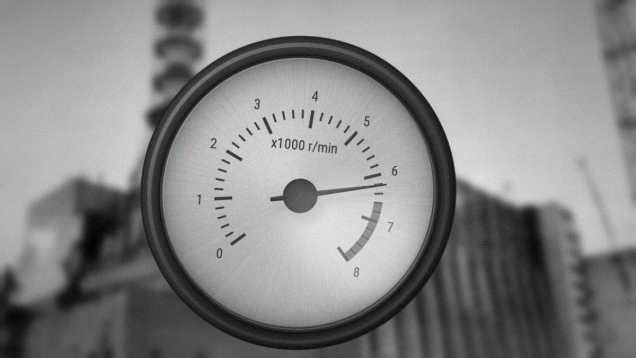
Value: 6200 rpm
